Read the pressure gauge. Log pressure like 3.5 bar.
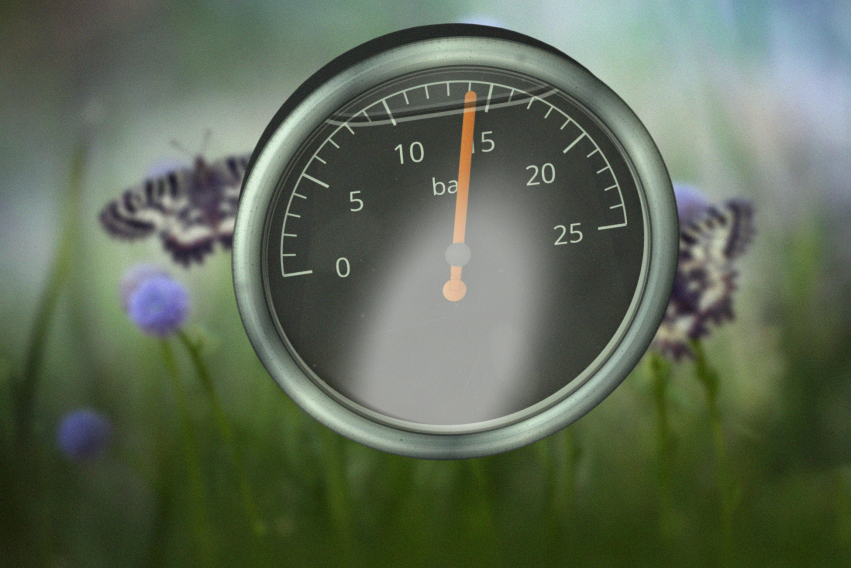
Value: 14 bar
